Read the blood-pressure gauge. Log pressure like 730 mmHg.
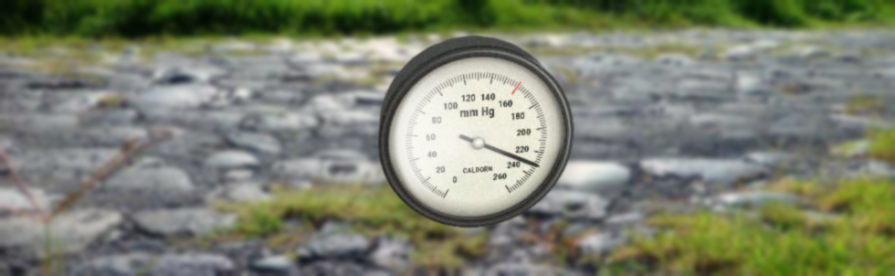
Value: 230 mmHg
